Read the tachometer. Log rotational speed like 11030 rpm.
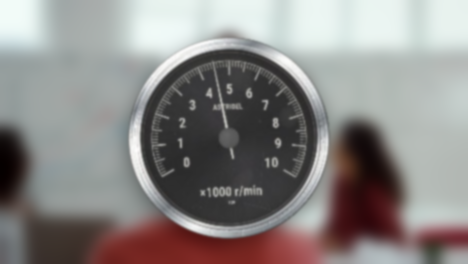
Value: 4500 rpm
